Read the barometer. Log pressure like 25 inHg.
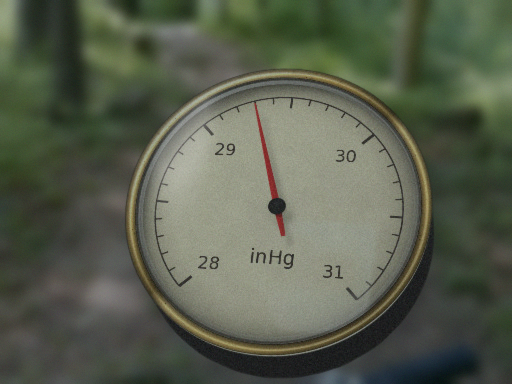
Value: 29.3 inHg
